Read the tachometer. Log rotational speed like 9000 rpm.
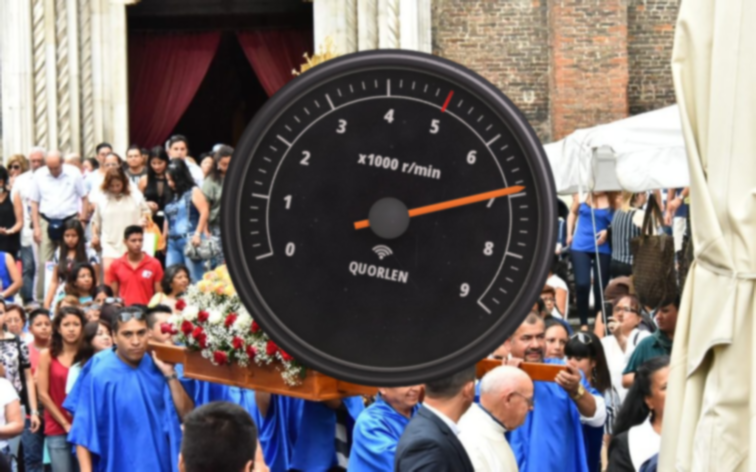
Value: 6900 rpm
